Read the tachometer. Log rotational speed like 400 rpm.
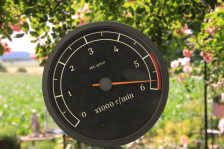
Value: 5750 rpm
